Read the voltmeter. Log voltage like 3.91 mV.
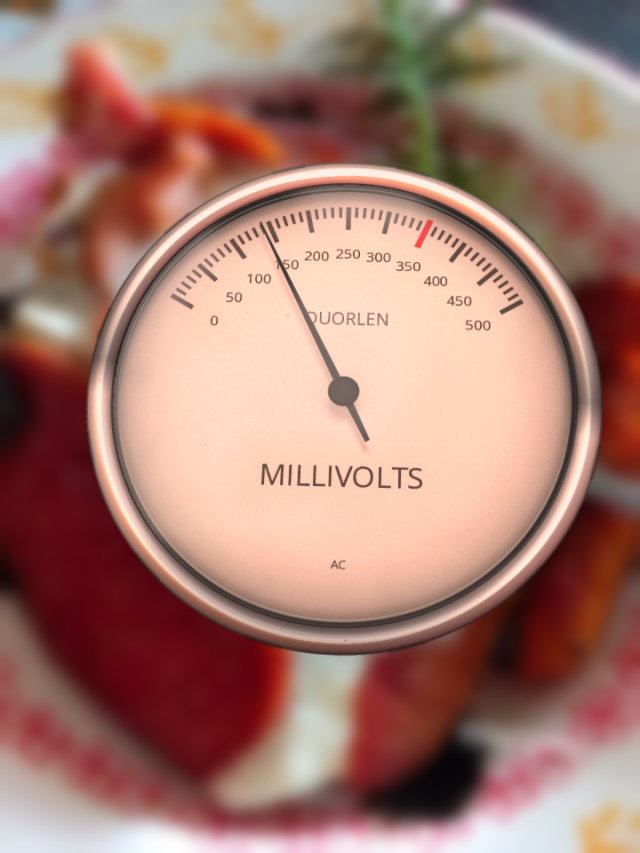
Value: 140 mV
